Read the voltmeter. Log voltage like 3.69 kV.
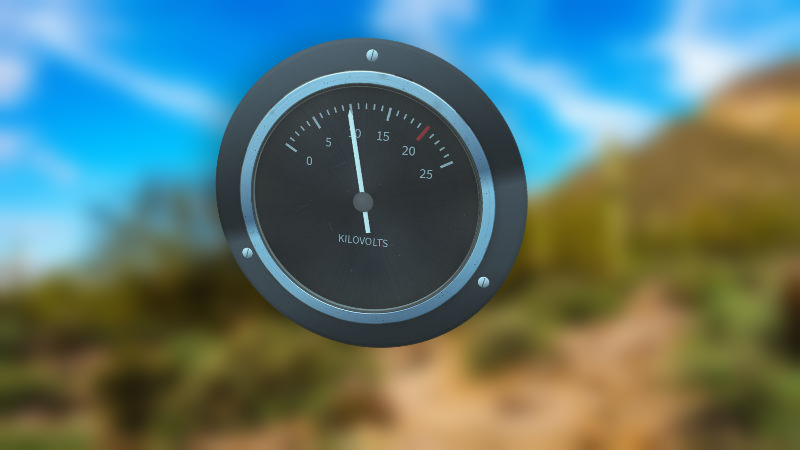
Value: 10 kV
